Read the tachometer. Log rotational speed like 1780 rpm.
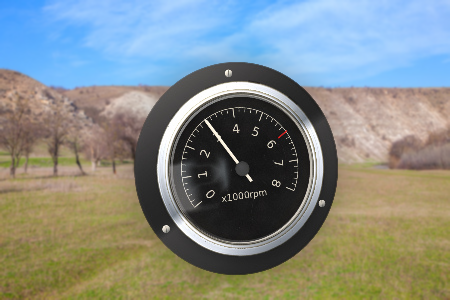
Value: 3000 rpm
